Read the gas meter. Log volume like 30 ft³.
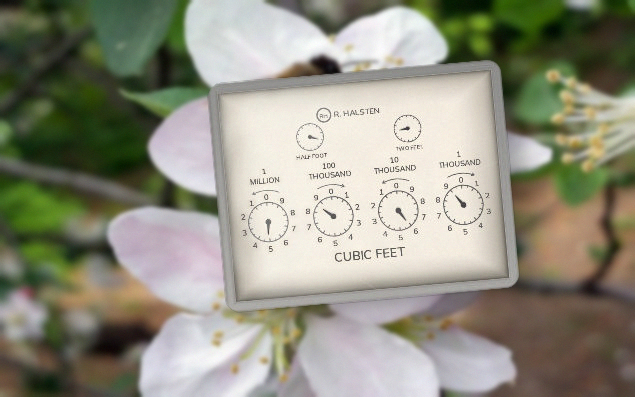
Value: 485900 ft³
